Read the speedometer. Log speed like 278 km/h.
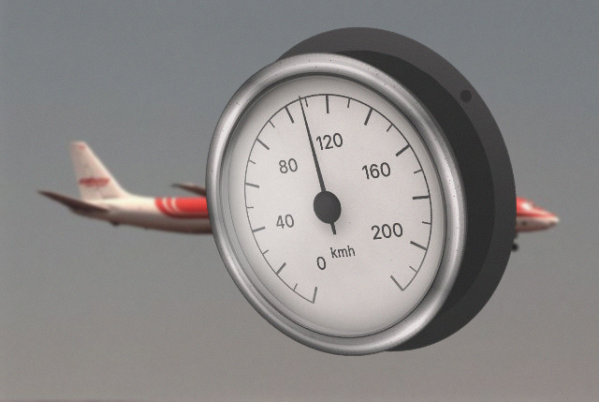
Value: 110 km/h
